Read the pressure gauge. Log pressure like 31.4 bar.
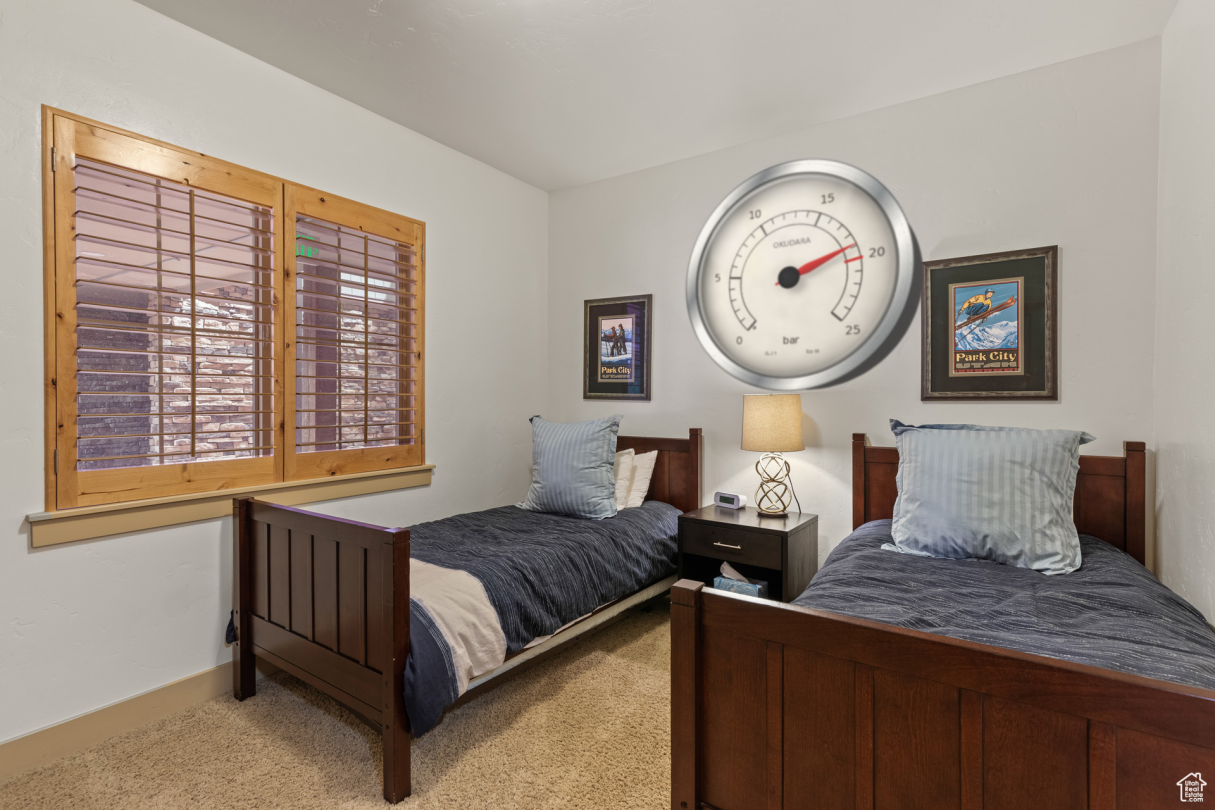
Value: 19 bar
